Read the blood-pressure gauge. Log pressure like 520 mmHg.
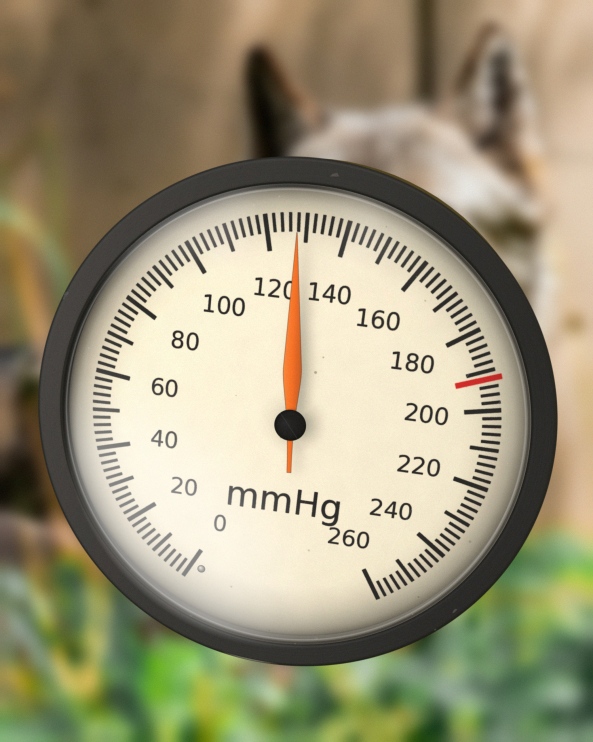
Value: 128 mmHg
